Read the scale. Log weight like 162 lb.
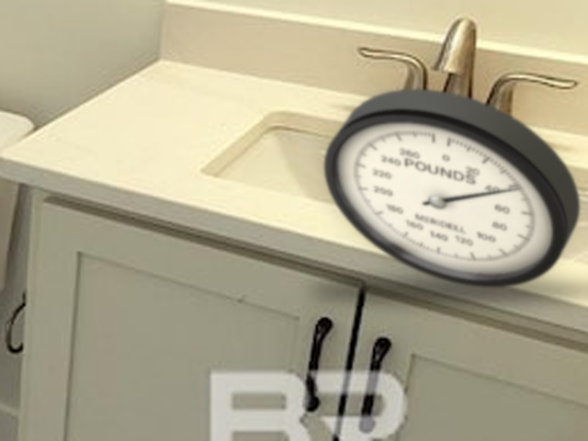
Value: 40 lb
